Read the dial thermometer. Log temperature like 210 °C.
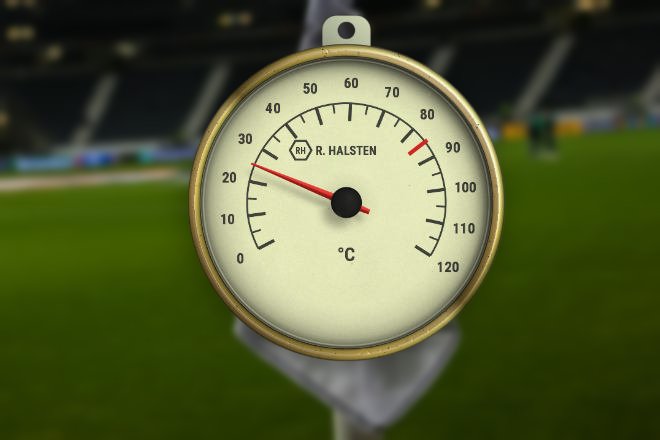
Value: 25 °C
